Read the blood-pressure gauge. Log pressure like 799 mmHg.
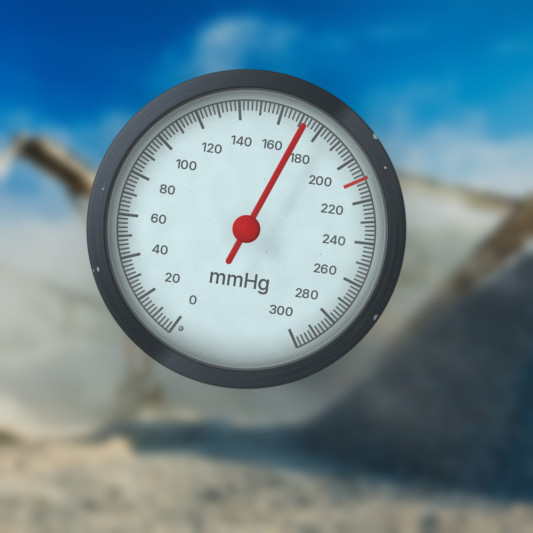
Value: 172 mmHg
